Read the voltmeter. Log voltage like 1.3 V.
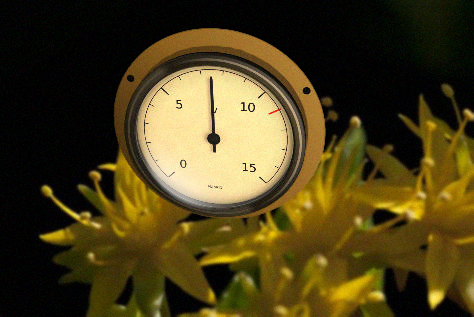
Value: 7.5 V
